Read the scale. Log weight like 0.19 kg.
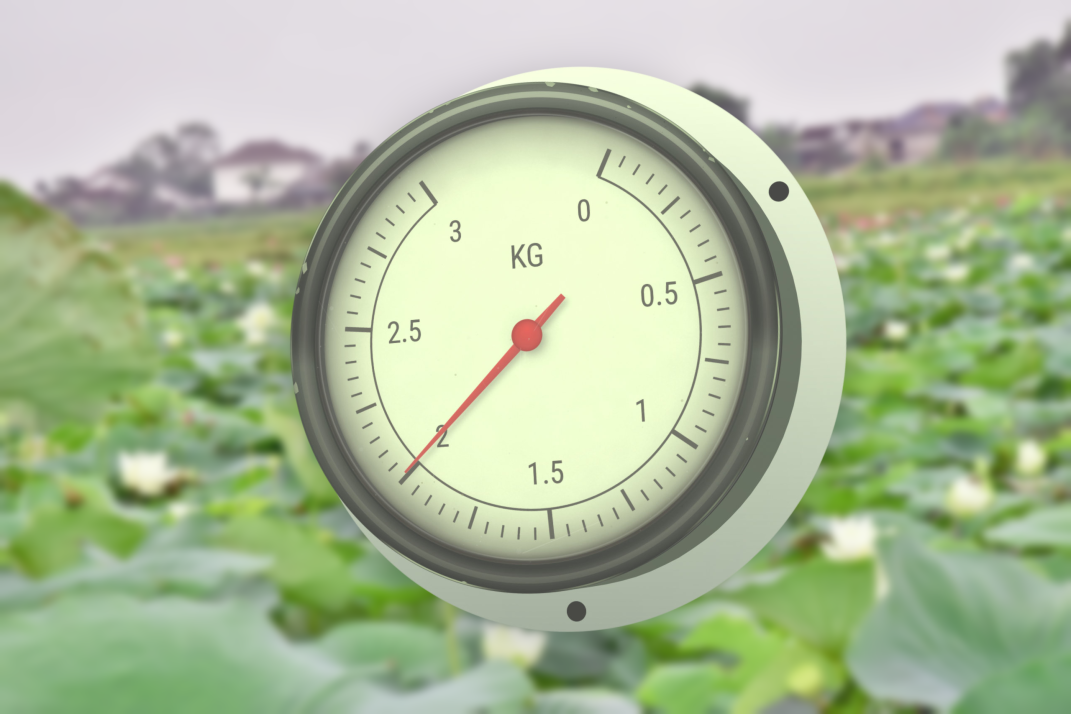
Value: 2 kg
